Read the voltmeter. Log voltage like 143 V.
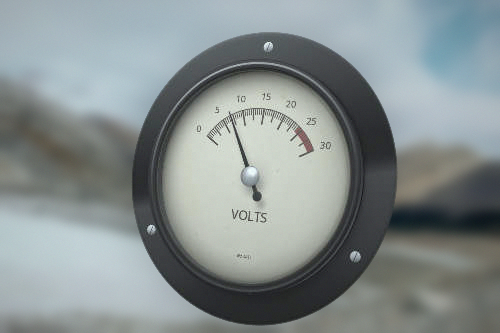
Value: 7.5 V
